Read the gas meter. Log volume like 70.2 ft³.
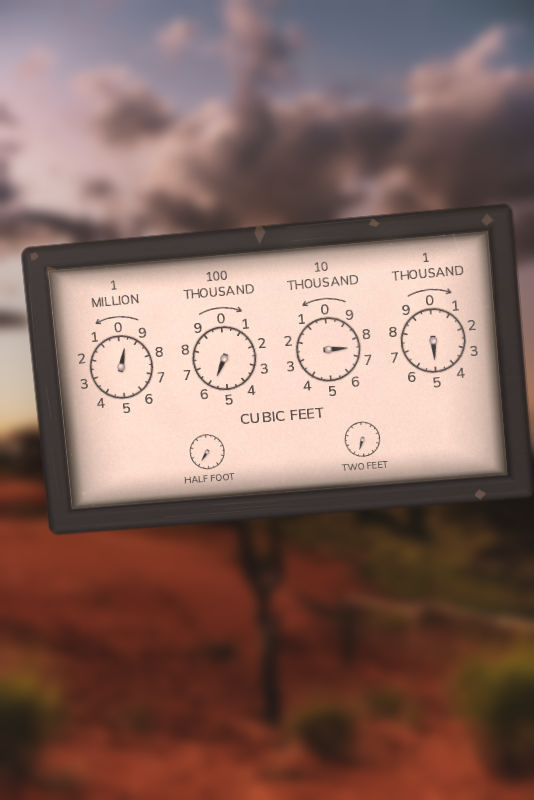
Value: 957500 ft³
